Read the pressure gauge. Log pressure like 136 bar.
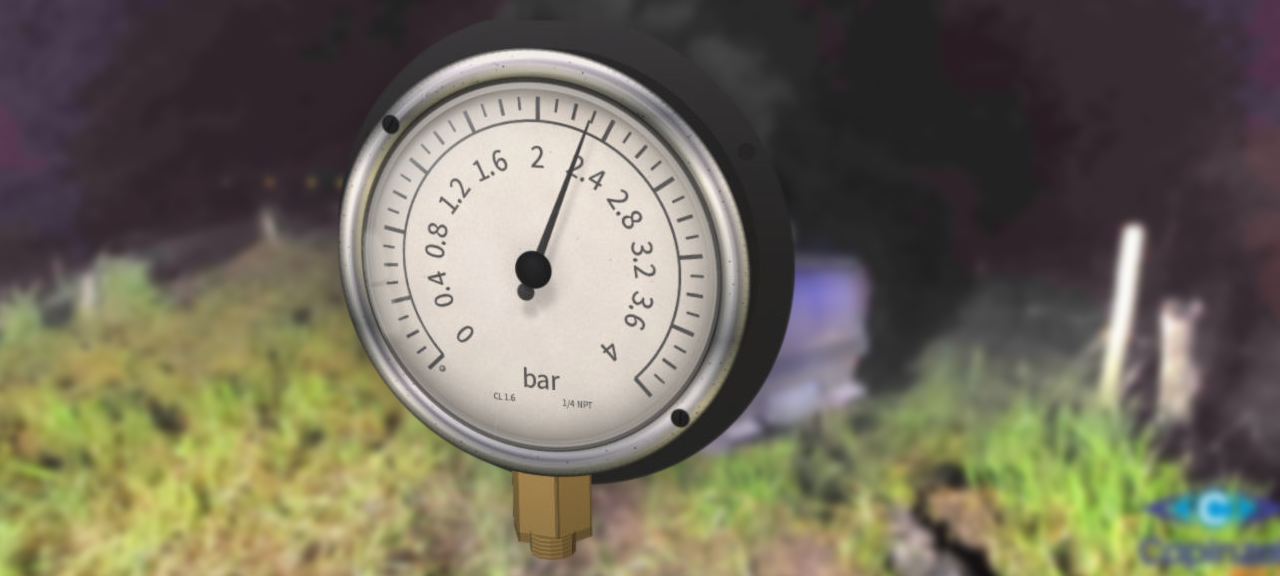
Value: 2.3 bar
